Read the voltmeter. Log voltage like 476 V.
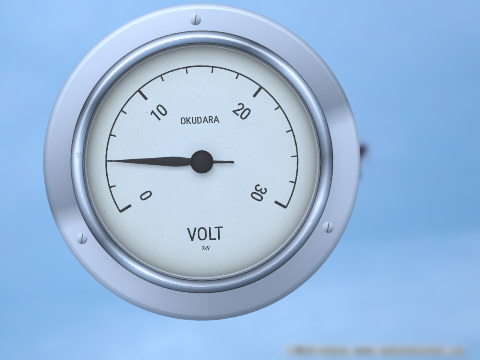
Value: 4 V
